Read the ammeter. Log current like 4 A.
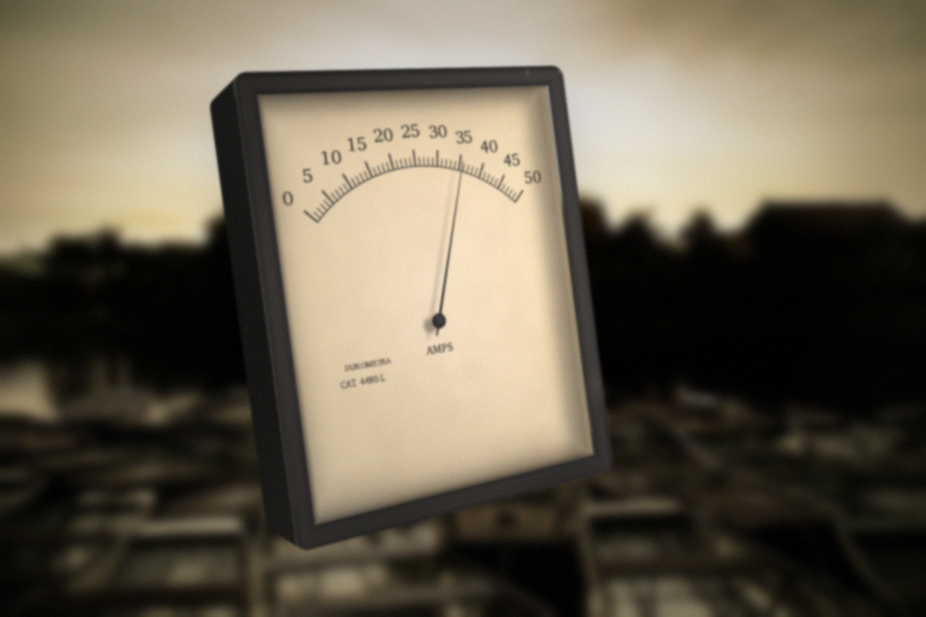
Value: 35 A
